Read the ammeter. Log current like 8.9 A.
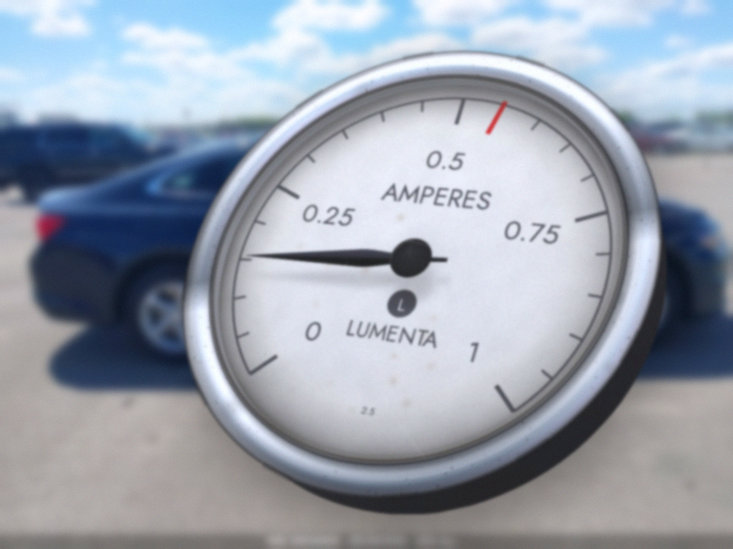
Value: 0.15 A
